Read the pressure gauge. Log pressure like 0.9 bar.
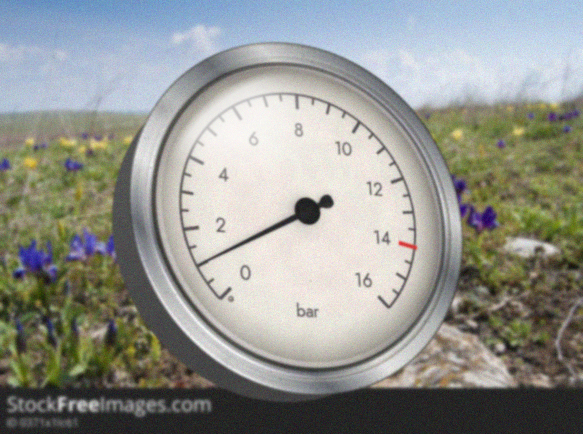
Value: 1 bar
